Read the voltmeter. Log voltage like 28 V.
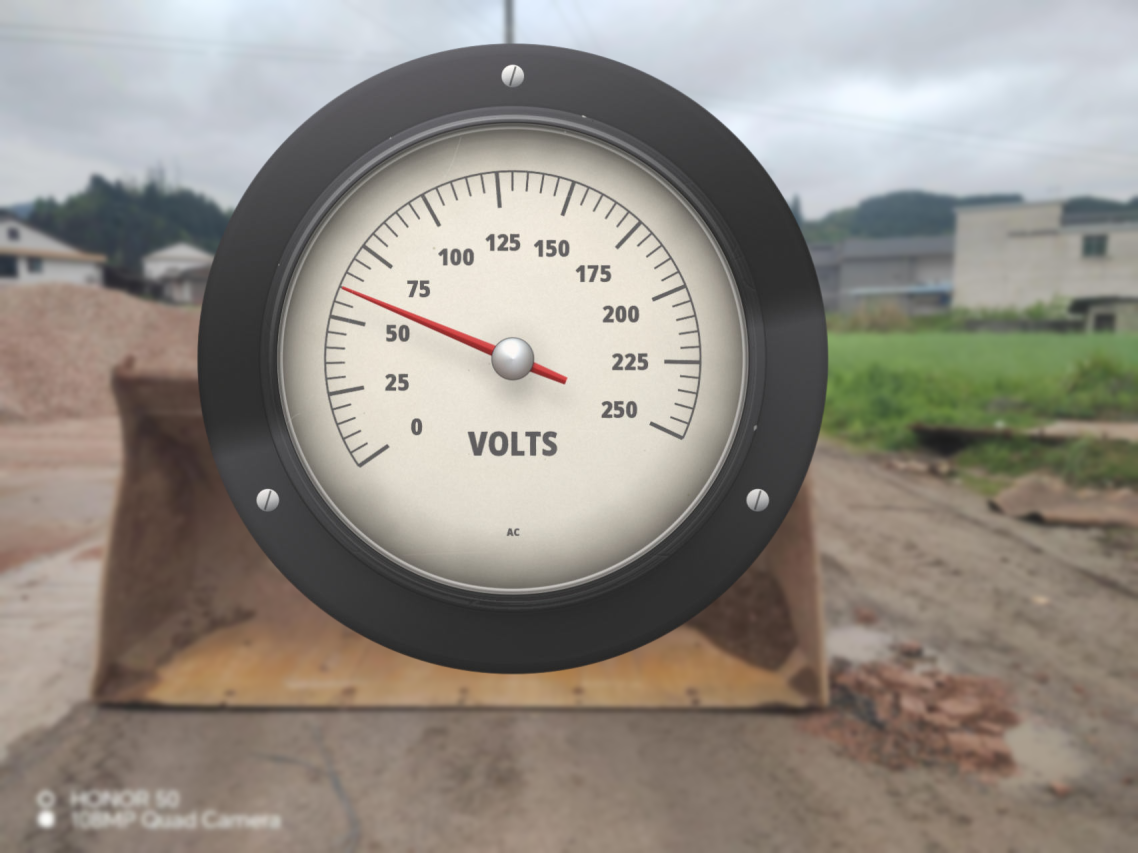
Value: 60 V
